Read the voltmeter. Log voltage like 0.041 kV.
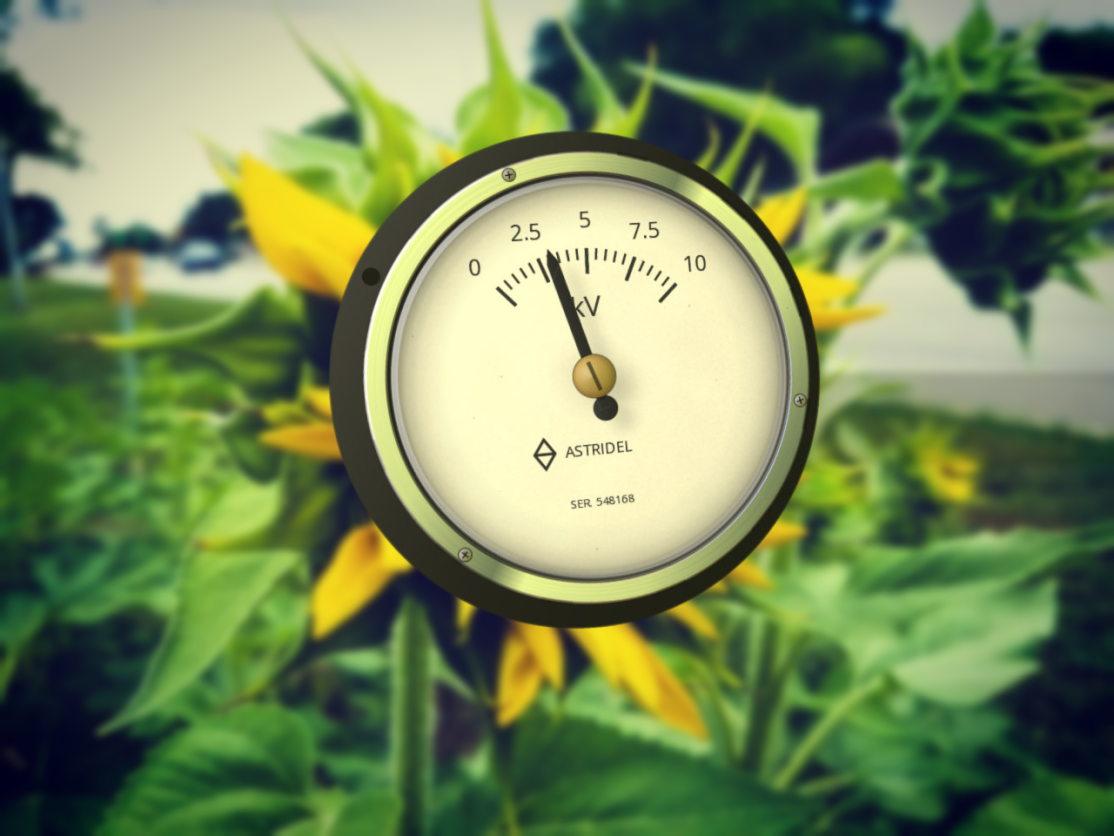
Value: 3 kV
